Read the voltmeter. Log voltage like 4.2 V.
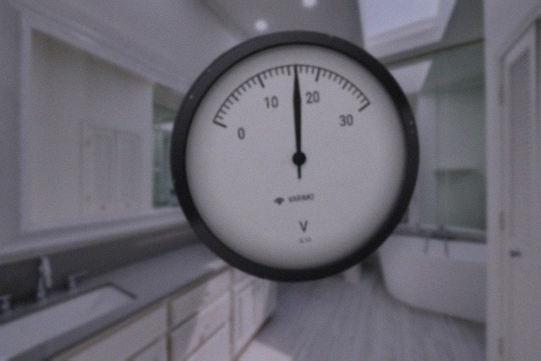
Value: 16 V
